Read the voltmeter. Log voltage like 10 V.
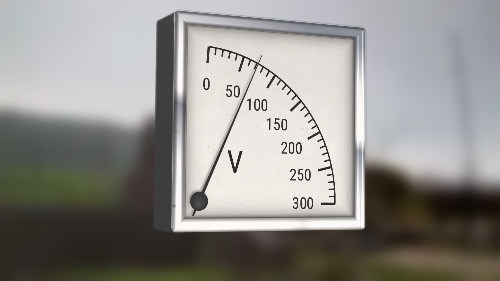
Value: 70 V
